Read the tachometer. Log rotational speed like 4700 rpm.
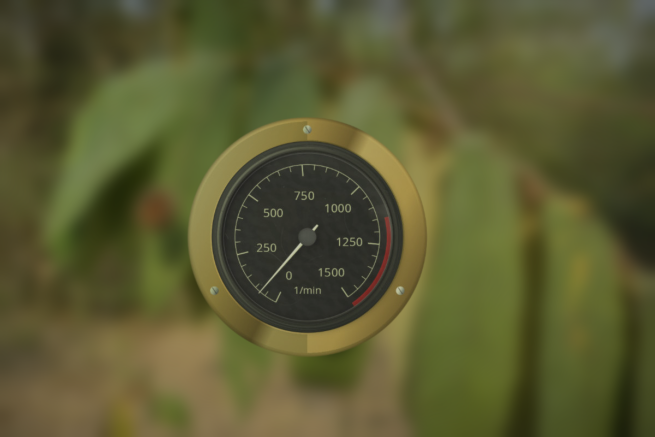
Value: 75 rpm
